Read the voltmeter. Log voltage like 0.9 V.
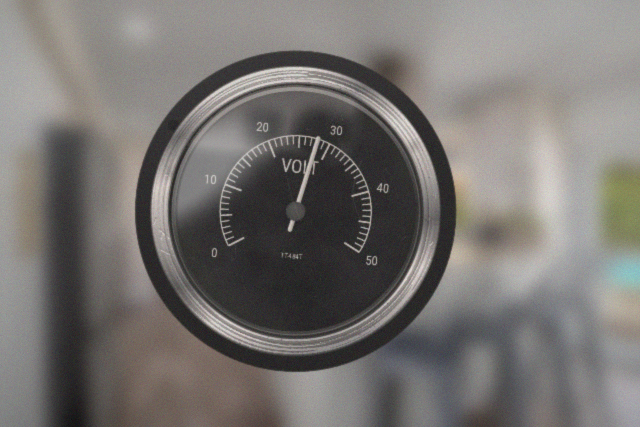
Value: 28 V
